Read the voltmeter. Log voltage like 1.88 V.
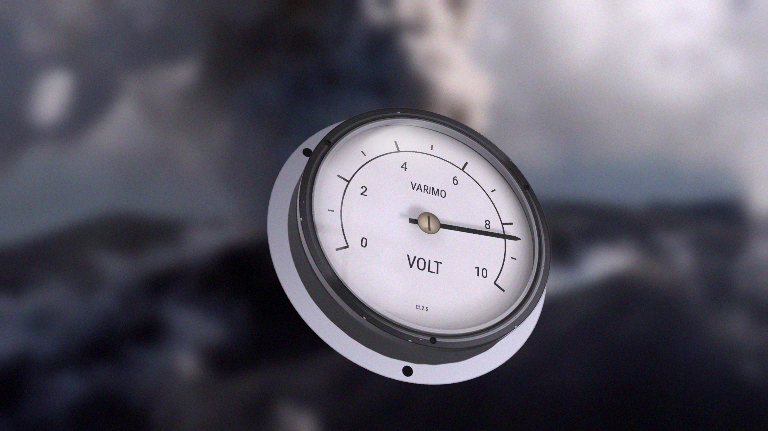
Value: 8.5 V
